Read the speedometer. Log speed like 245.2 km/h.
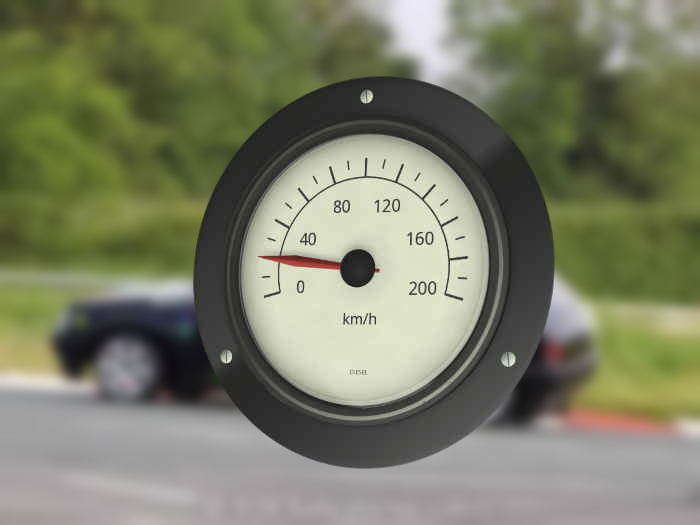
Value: 20 km/h
